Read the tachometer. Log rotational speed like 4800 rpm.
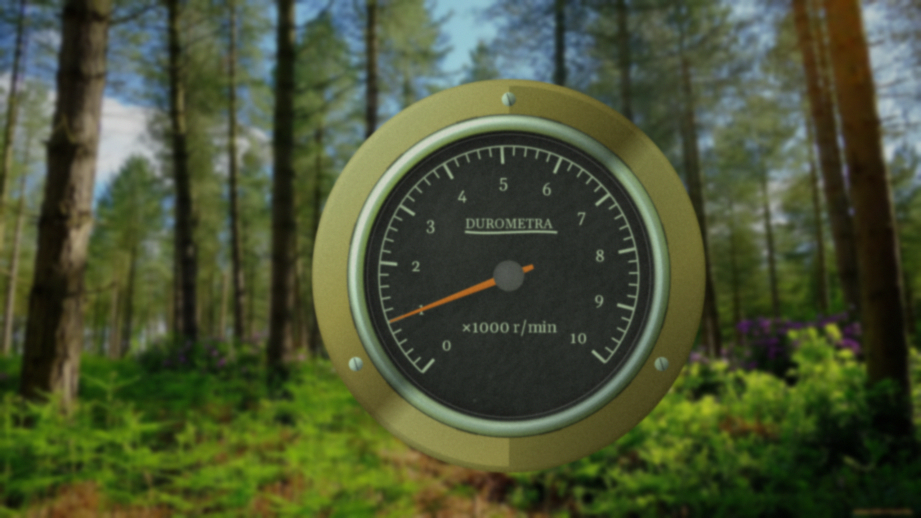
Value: 1000 rpm
